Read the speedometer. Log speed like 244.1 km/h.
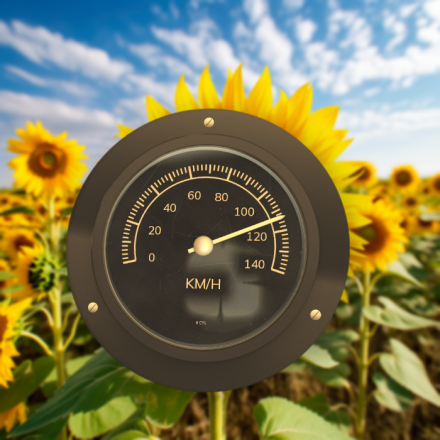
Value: 114 km/h
